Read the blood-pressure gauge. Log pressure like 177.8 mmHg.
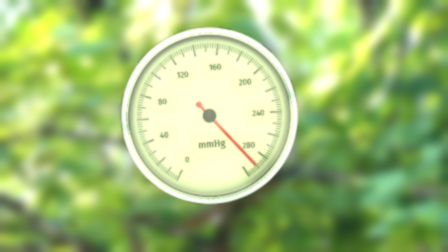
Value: 290 mmHg
